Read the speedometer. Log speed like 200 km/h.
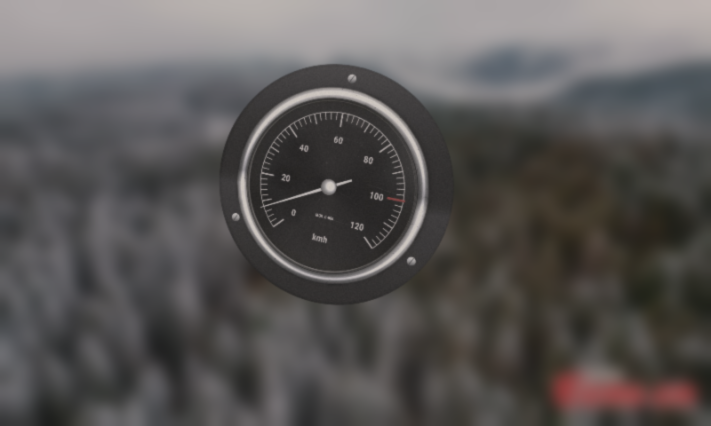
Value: 8 km/h
